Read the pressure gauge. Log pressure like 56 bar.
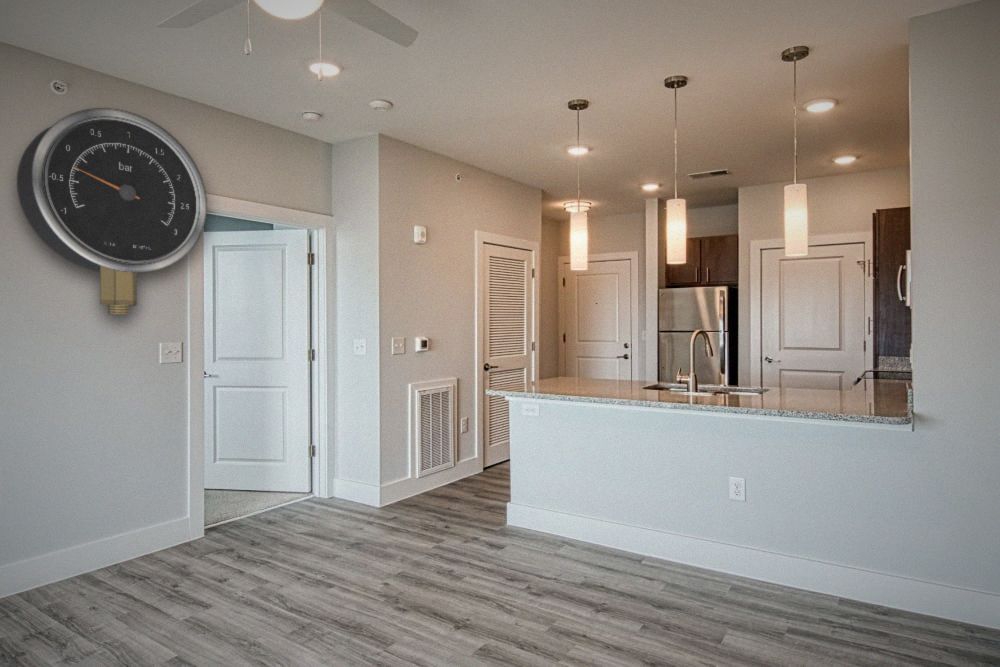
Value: -0.25 bar
